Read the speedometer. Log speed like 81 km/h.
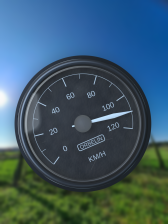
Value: 110 km/h
